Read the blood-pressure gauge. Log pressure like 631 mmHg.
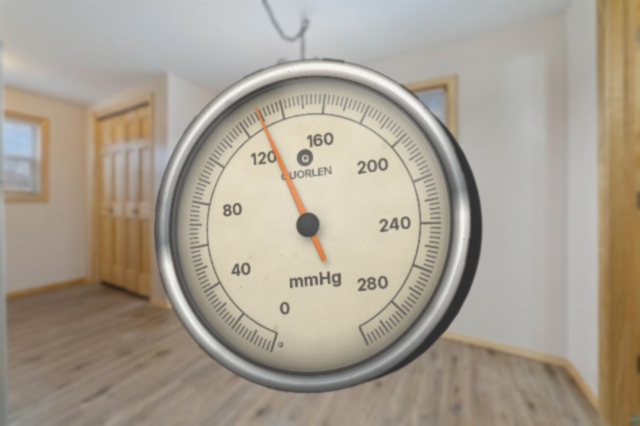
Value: 130 mmHg
